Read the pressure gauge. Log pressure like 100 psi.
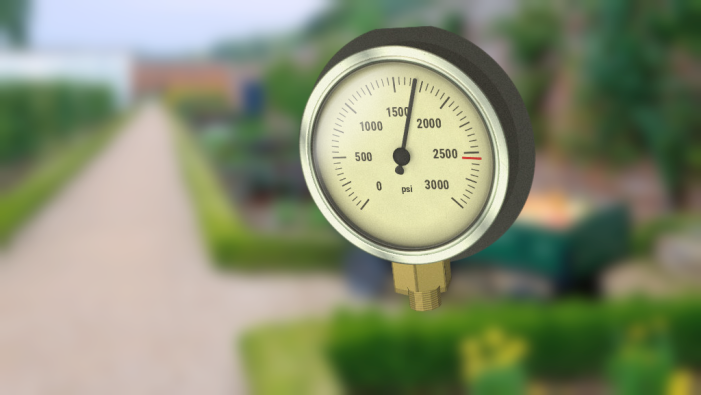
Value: 1700 psi
